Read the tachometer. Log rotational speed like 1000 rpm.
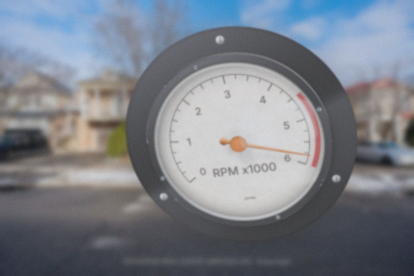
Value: 5750 rpm
